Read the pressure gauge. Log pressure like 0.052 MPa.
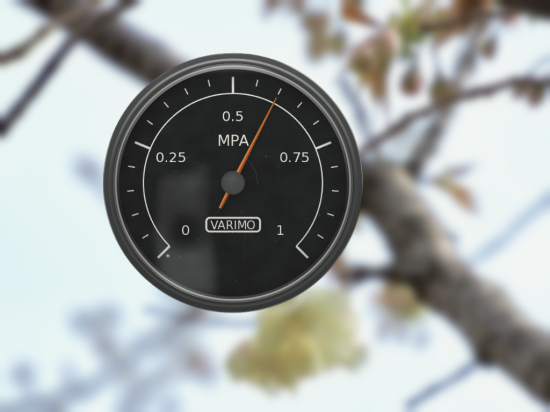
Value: 0.6 MPa
